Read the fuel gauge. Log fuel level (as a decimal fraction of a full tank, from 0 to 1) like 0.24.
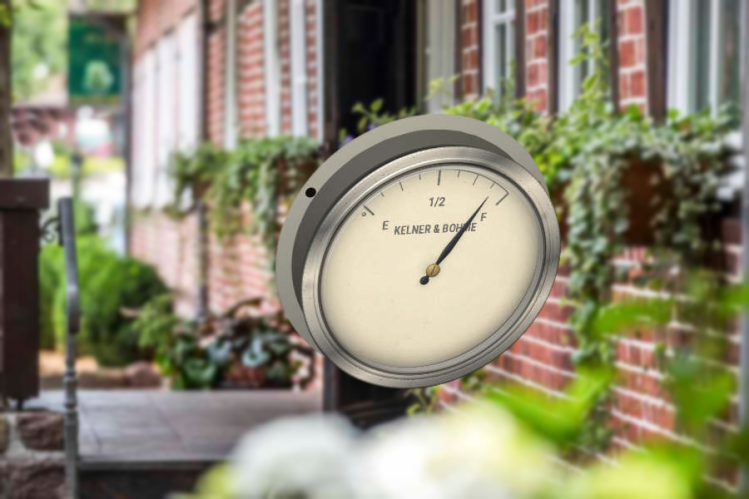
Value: 0.875
